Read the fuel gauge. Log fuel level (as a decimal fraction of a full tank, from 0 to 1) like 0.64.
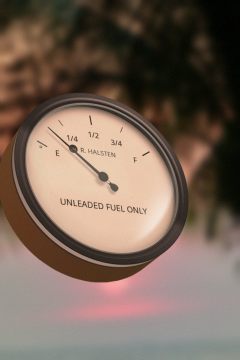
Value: 0.125
